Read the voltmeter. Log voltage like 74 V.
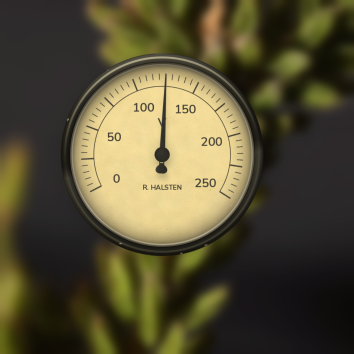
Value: 125 V
